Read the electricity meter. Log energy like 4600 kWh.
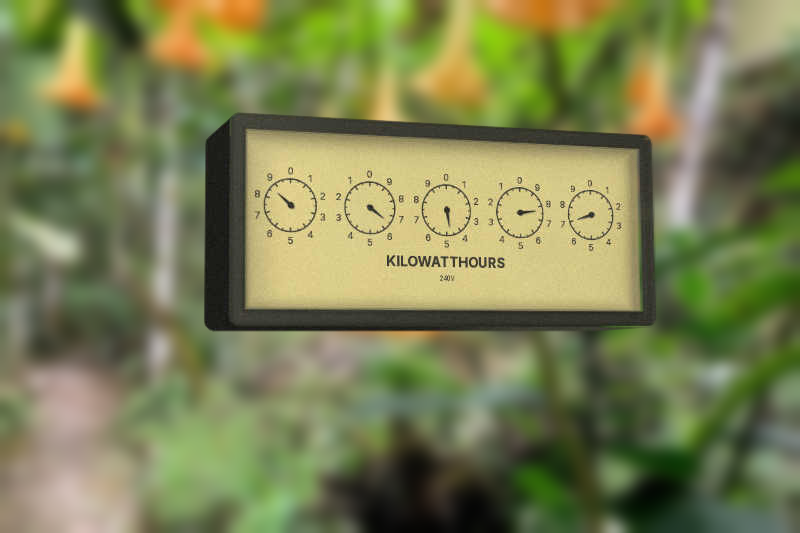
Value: 86477 kWh
